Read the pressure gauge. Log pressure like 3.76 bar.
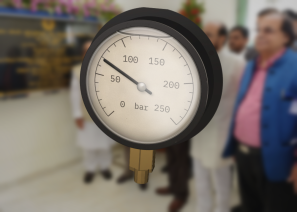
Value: 70 bar
